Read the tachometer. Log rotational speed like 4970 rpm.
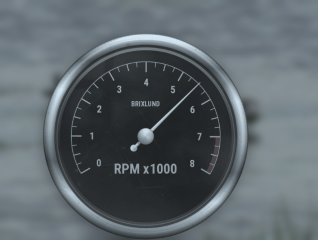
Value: 5500 rpm
